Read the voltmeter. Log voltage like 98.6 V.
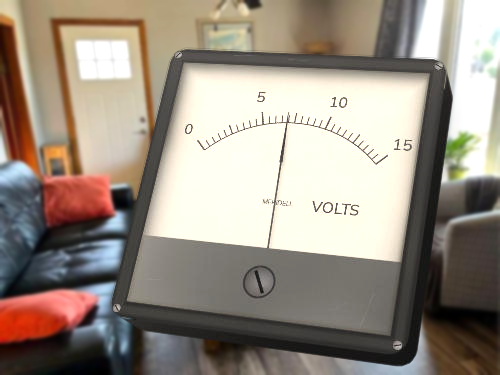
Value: 7 V
